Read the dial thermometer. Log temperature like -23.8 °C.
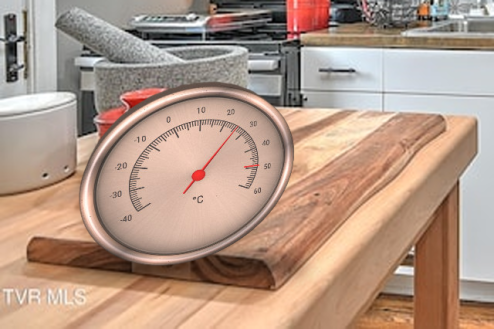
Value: 25 °C
